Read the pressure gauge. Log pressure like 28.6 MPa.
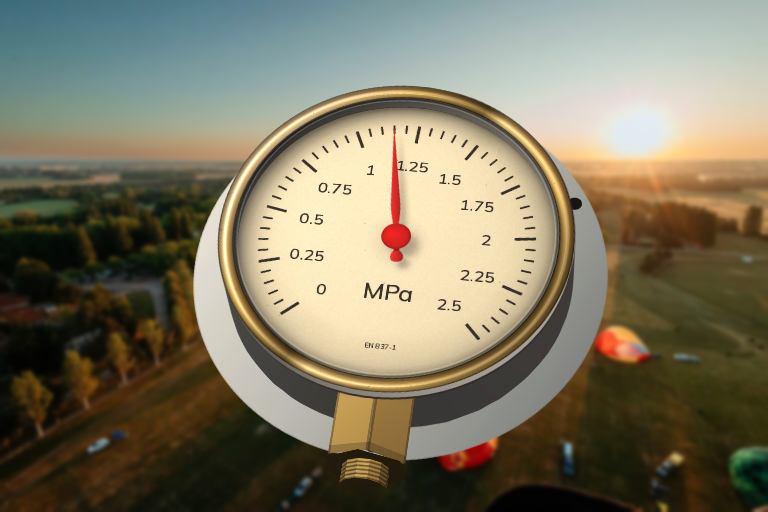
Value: 1.15 MPa
